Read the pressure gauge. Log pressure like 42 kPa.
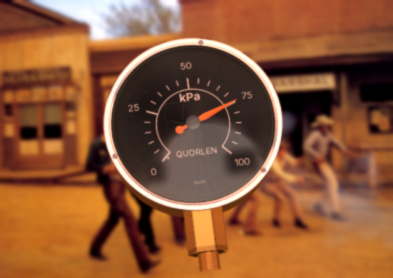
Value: 75 kPa
